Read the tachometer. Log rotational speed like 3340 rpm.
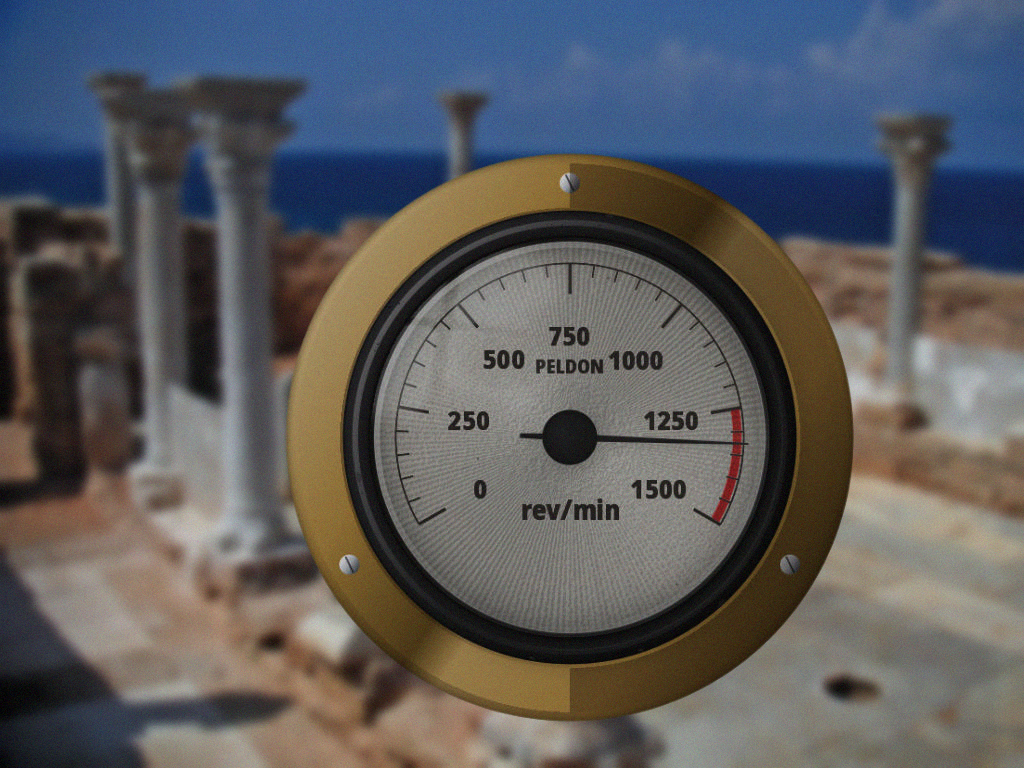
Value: 1325 rpm
